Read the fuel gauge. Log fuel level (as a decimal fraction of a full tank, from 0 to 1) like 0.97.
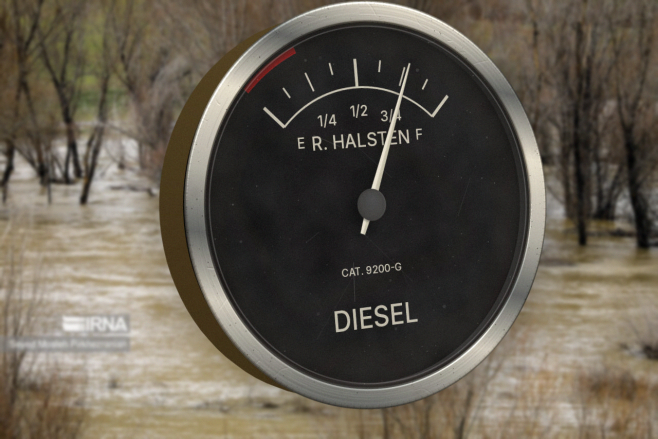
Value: 0.75
